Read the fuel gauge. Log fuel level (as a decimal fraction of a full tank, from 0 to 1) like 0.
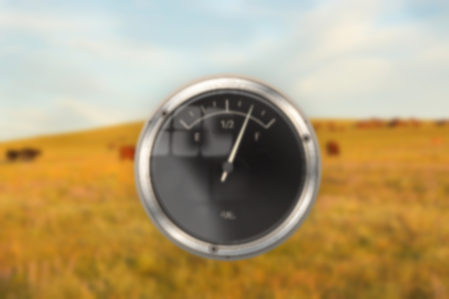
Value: 0.75
